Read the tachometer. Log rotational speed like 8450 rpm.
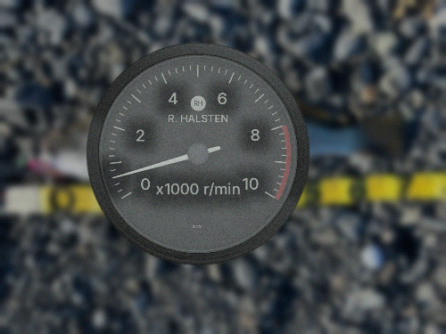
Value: 600 rpm
